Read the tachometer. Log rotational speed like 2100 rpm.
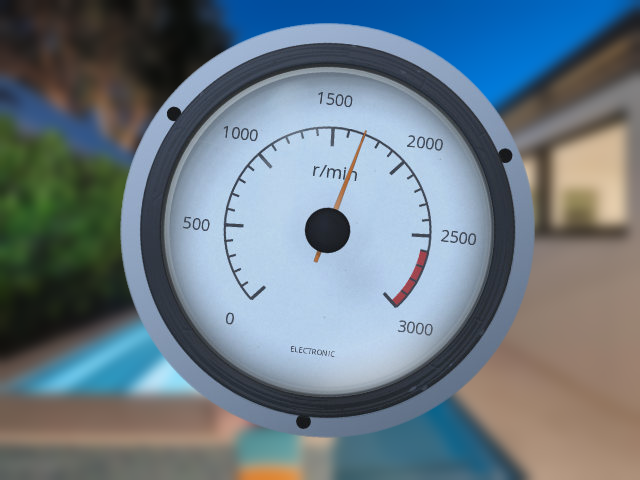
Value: 1700 rpm
